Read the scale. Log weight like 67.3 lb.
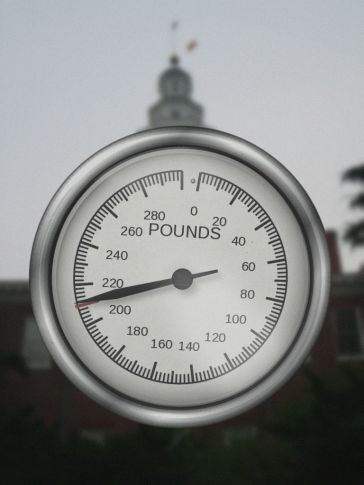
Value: 212 lb
